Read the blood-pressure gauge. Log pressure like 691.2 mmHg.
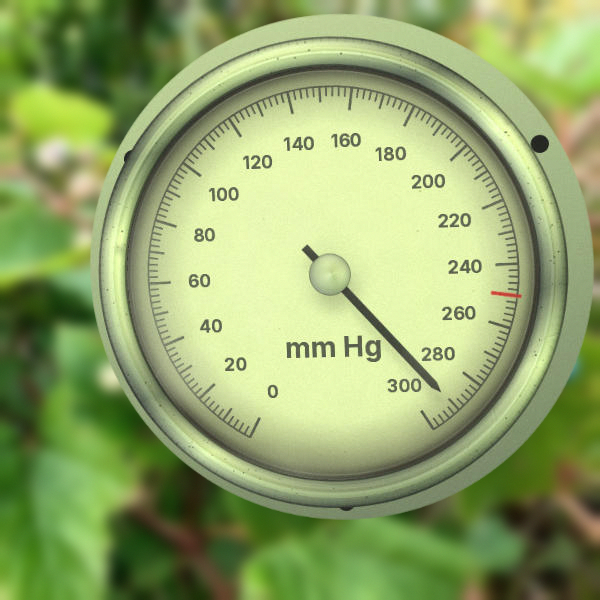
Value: 290 mmHg
